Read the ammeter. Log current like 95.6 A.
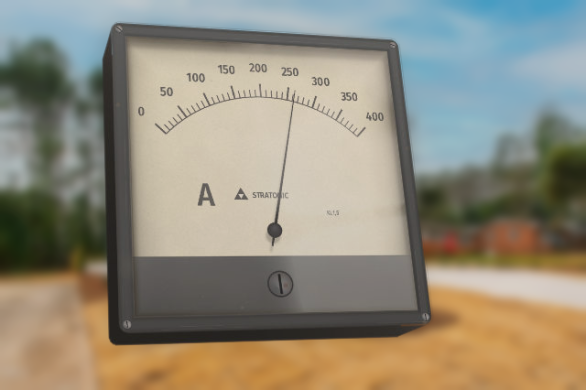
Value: 260 A
